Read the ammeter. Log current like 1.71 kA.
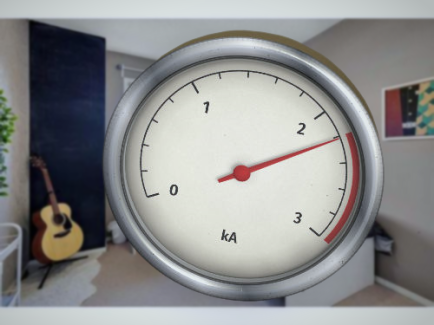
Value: 2.2 kA
